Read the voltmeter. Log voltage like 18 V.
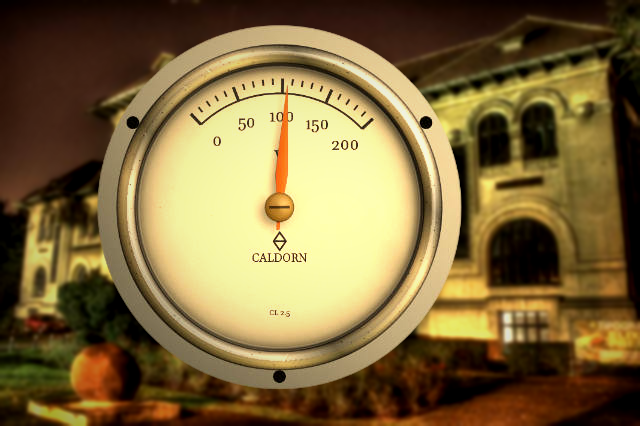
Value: 105 V
